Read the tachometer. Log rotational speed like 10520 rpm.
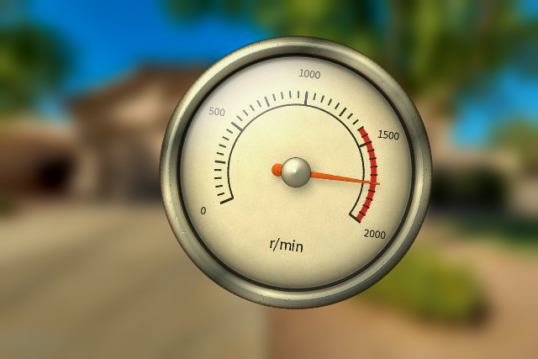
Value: 1750 rpm
